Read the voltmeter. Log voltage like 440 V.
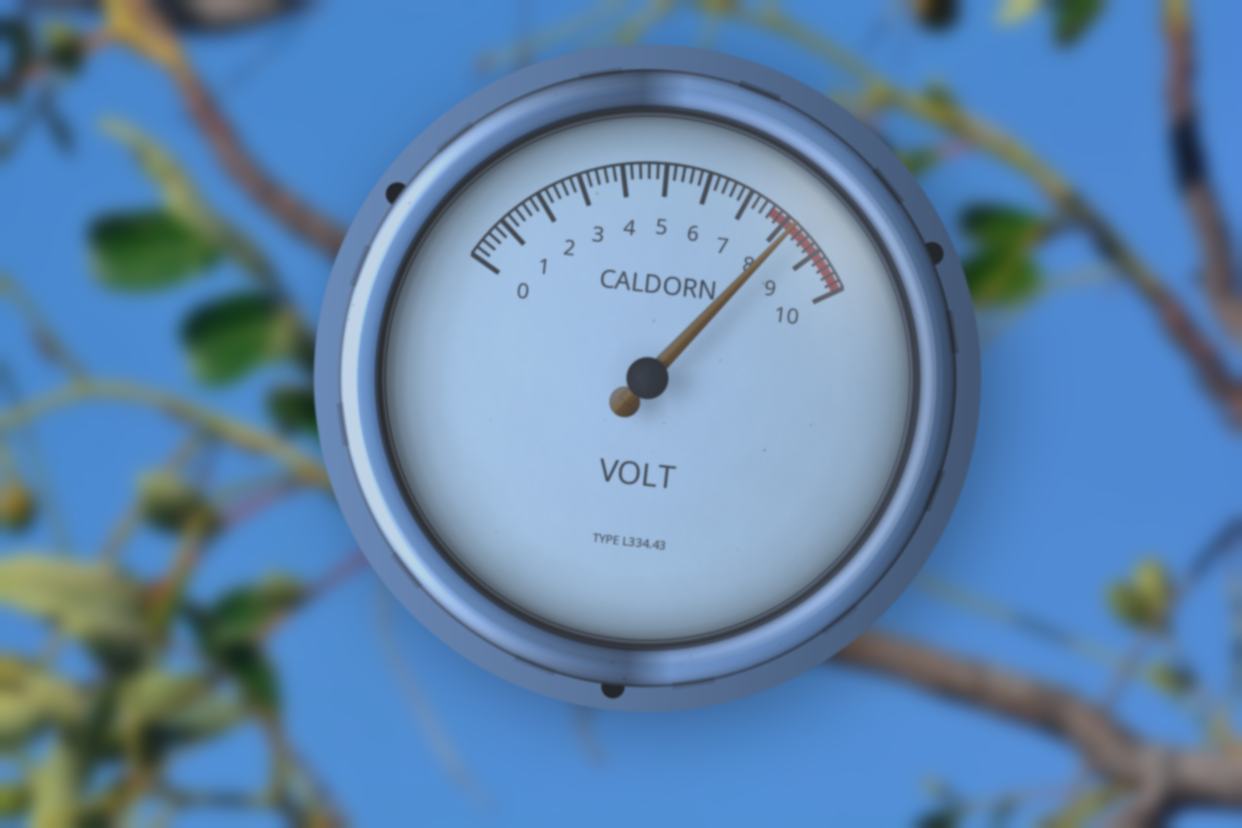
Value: 8.2 V
